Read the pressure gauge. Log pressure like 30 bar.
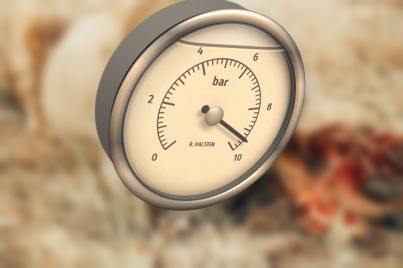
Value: 9.4 bar
